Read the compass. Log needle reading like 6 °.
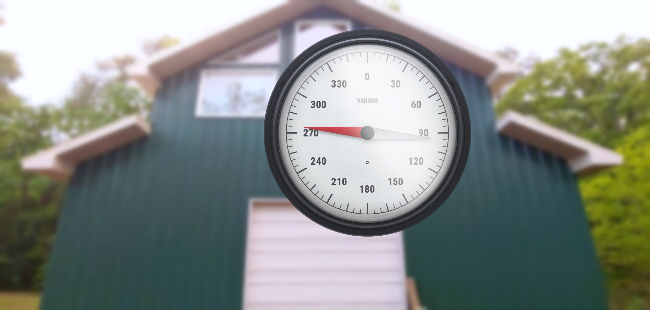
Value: 275 °
